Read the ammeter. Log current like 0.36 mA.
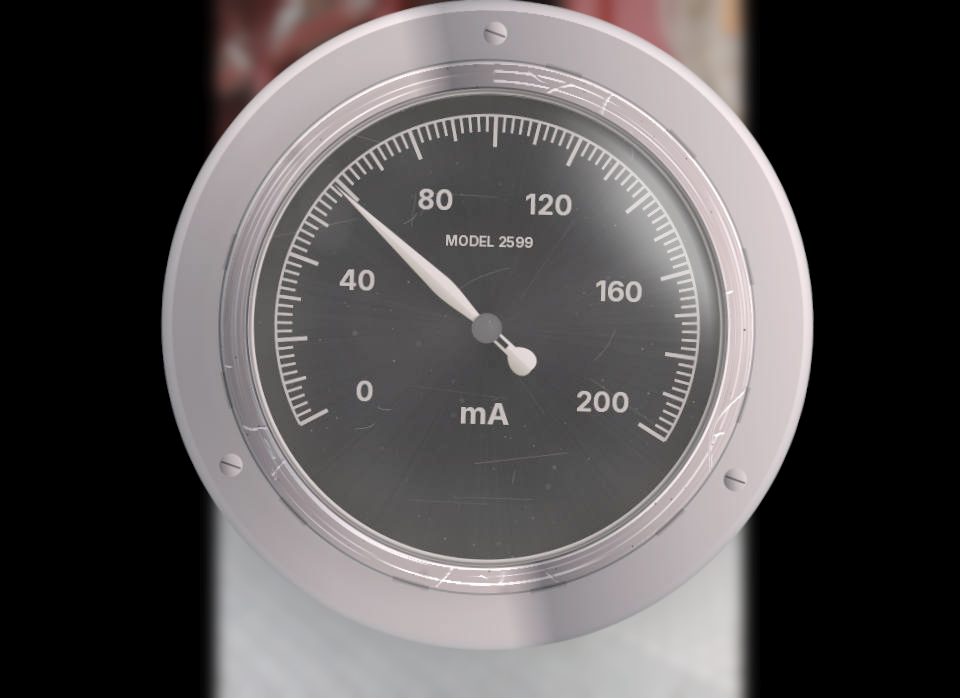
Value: 59 mA
